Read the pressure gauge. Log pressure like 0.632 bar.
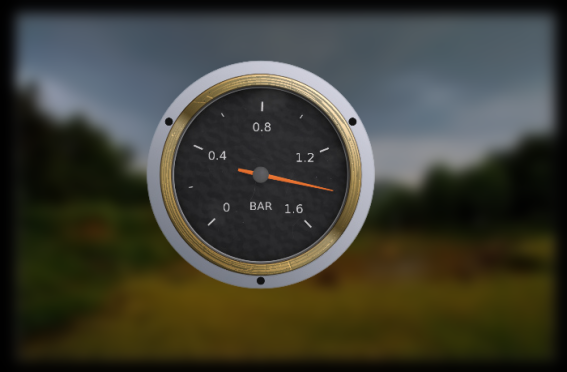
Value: 1.4 bar
